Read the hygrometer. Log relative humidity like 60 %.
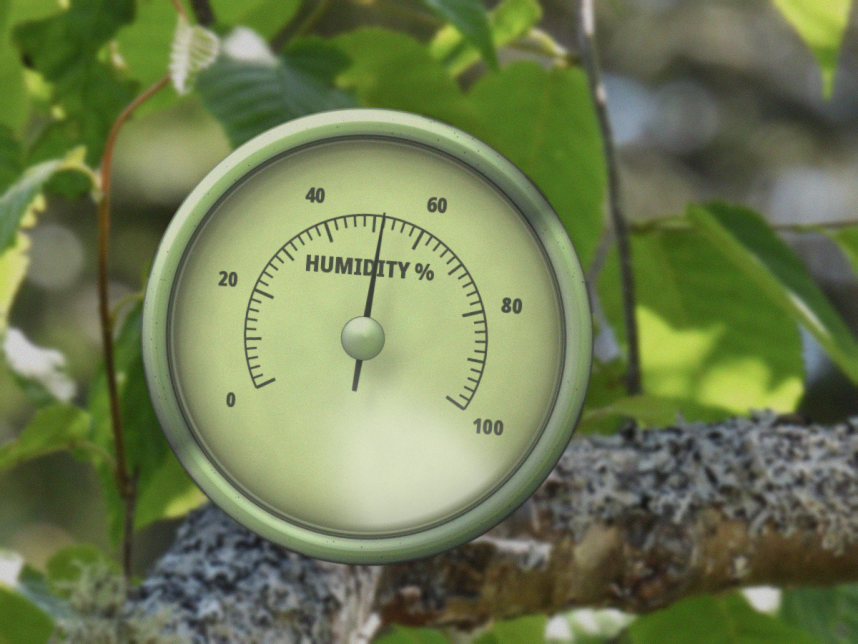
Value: 52 %
